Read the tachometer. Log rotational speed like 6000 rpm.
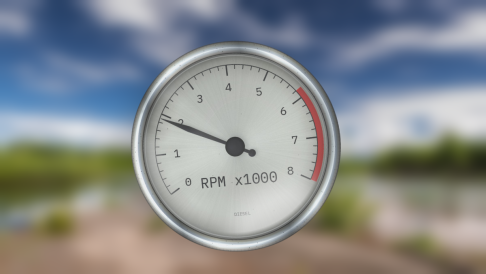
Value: 1900 rpm
